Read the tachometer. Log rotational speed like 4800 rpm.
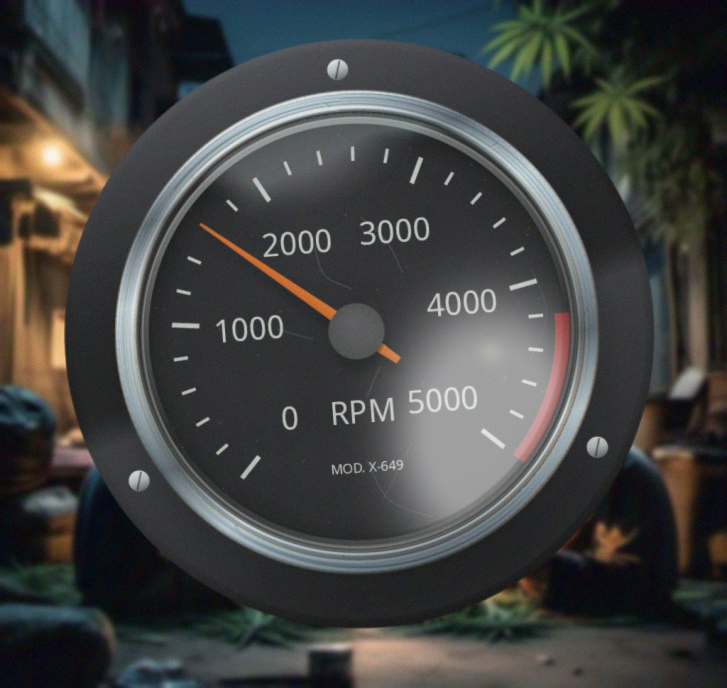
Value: 1600 rpm
